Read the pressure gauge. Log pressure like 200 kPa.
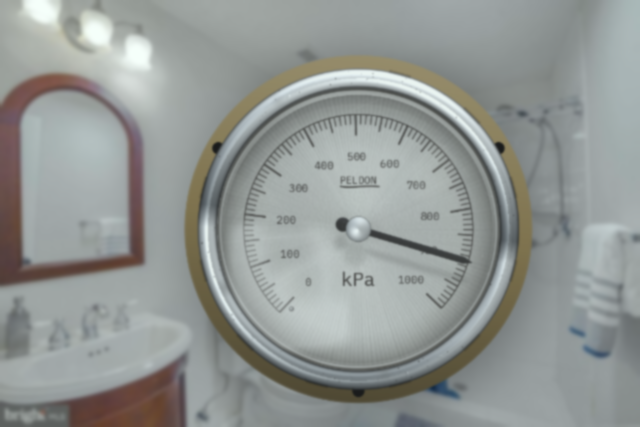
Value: 900 kPa
